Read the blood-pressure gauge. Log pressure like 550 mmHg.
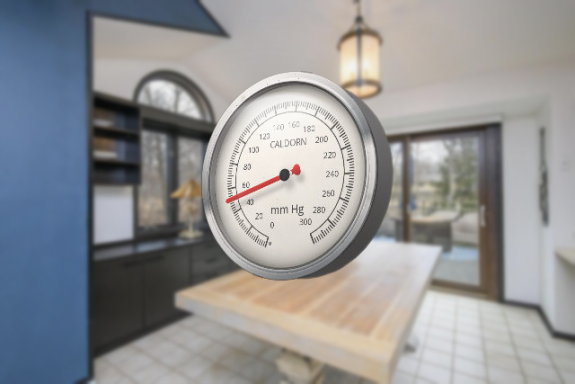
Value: 50 mmHg
